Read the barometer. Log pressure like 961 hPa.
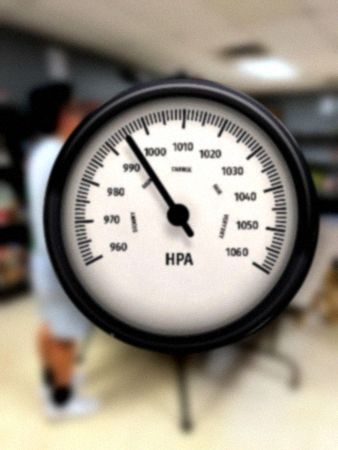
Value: 995 hPa
